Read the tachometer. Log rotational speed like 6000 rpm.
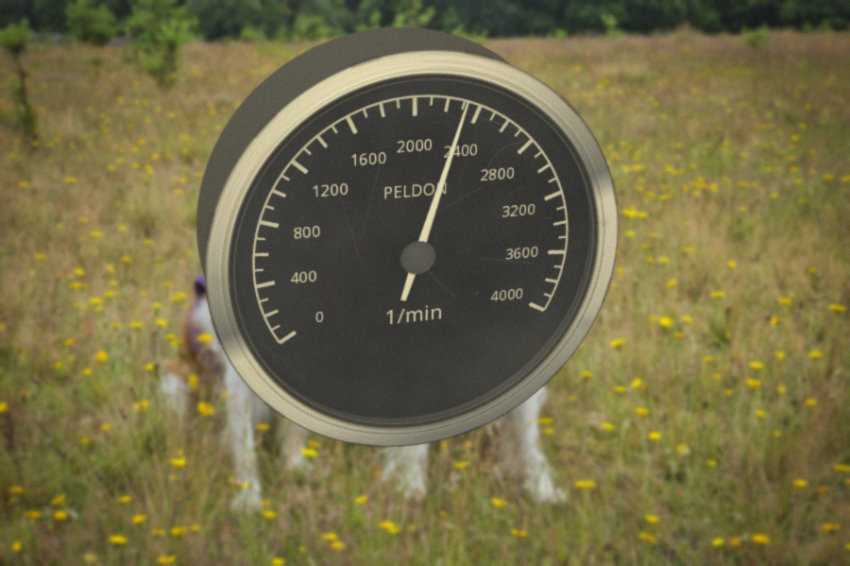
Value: 2300 rpm
